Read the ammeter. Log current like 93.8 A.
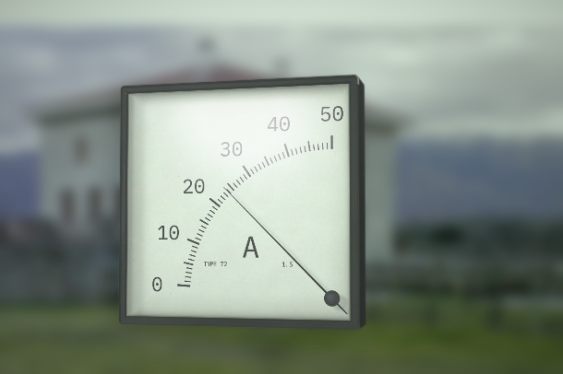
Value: 24 A
